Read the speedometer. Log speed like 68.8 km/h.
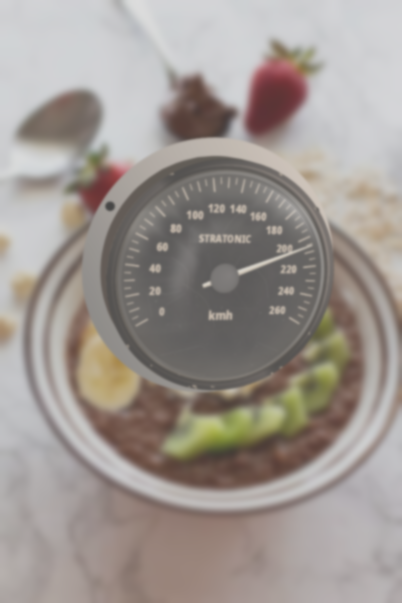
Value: 205 km/h
